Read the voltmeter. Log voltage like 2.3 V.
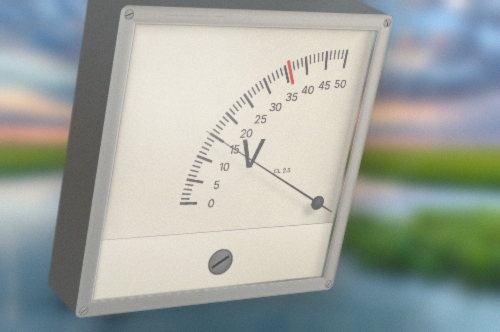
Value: 15 V
